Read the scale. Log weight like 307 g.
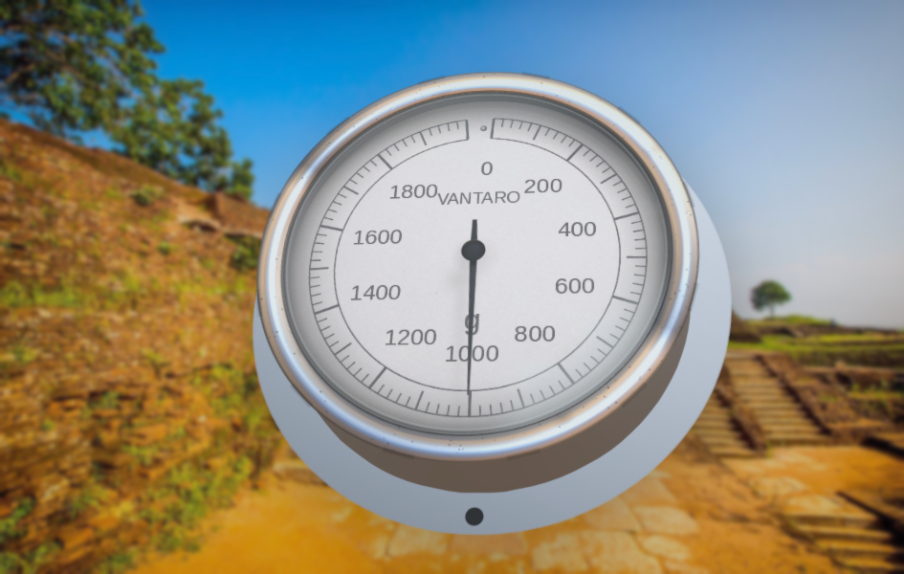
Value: 1000 g
